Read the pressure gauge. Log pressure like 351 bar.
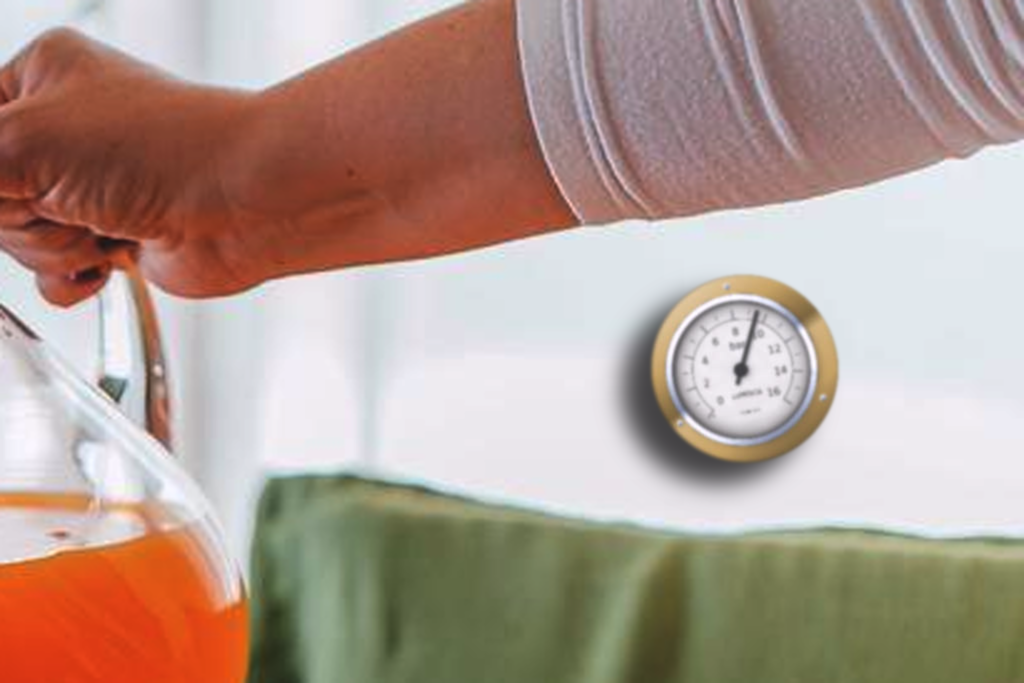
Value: 9.5 bar
